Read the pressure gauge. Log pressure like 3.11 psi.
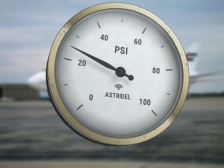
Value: 25 psi
